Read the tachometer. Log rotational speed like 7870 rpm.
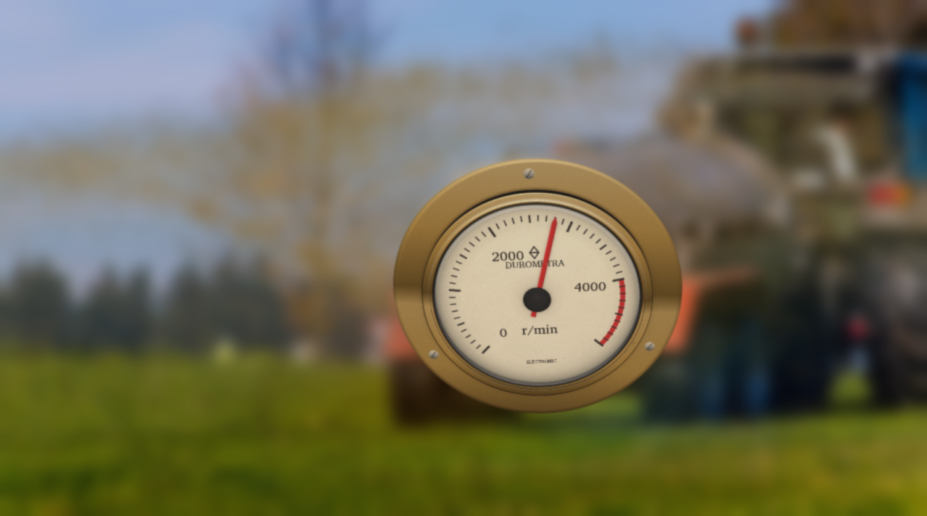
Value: 2800 rpm
